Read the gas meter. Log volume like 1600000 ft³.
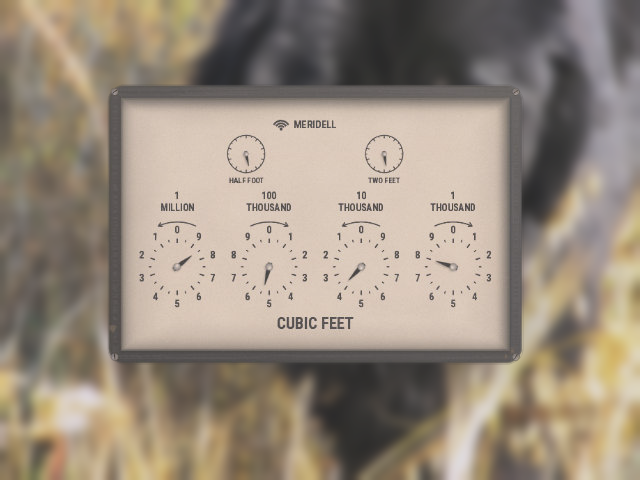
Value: 853800 ft³
